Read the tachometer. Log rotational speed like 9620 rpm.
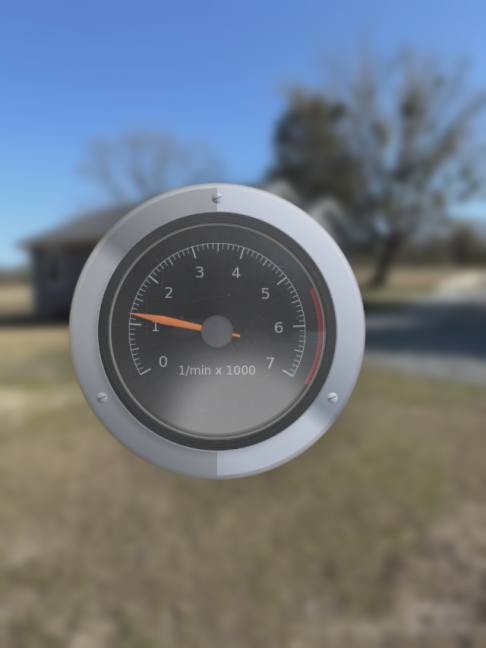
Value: 1200 rpm
